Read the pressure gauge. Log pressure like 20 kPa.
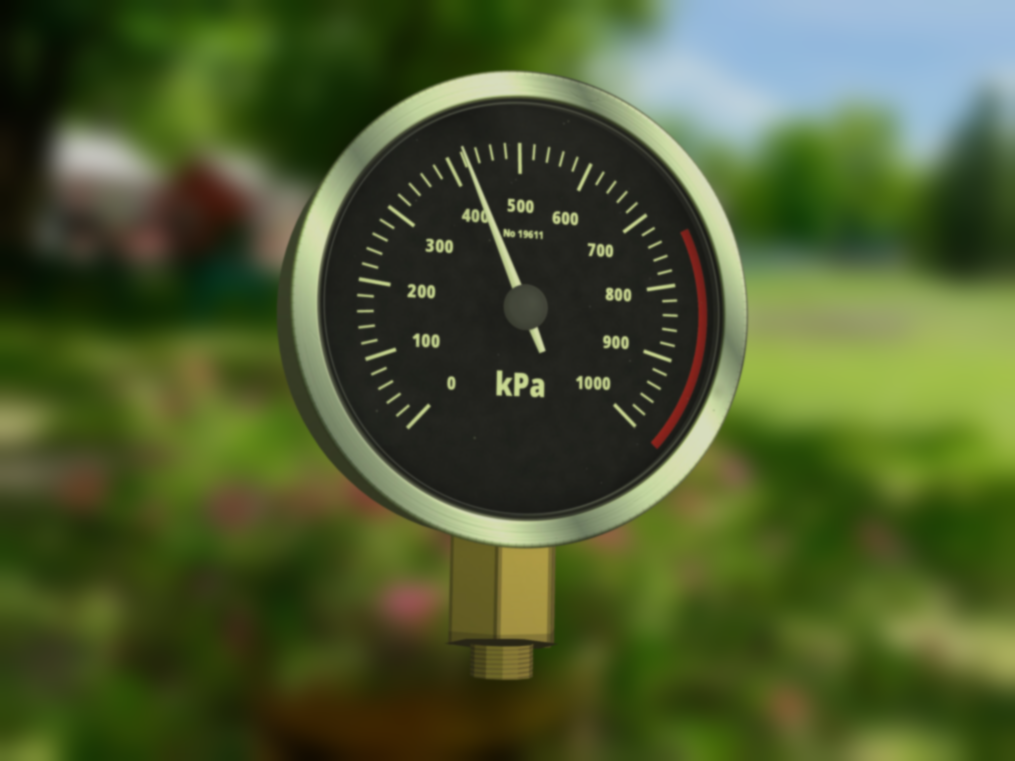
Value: 420 kPa
